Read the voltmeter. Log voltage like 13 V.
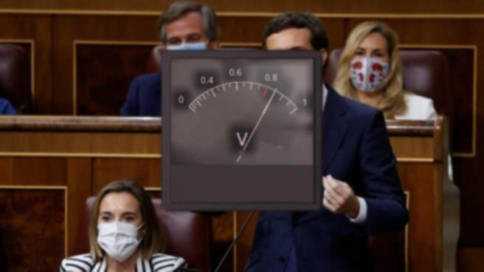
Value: 0.85 V
